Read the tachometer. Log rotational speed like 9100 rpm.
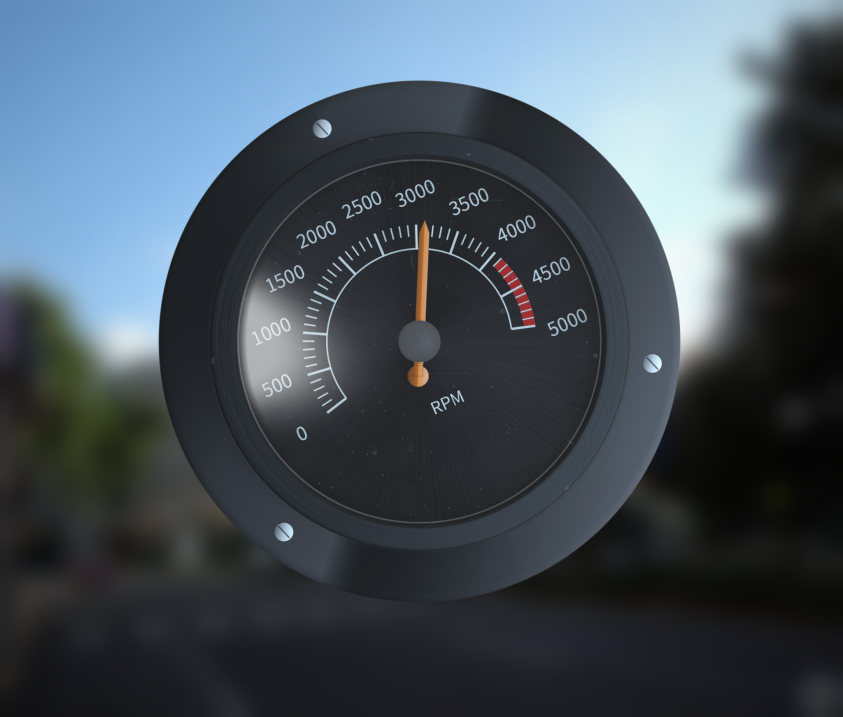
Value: 3100 rpm
